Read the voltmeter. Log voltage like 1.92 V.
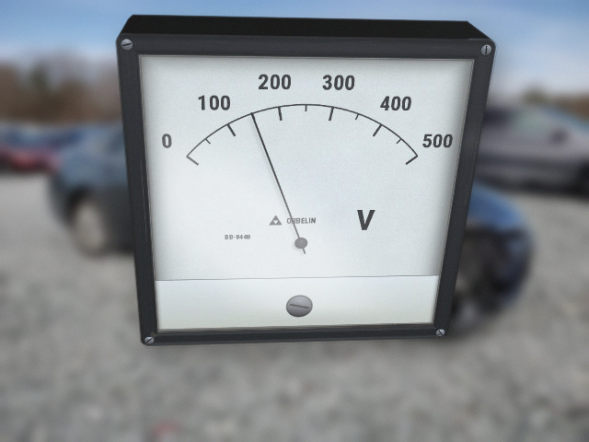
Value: 150 V
